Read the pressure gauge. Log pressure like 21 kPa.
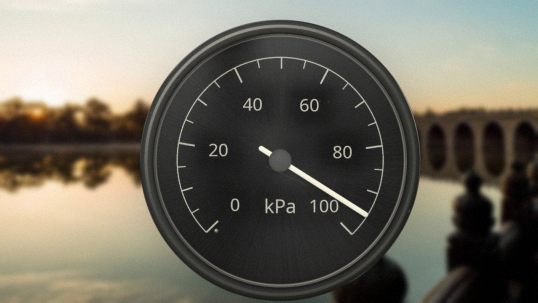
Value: 95 kPa
